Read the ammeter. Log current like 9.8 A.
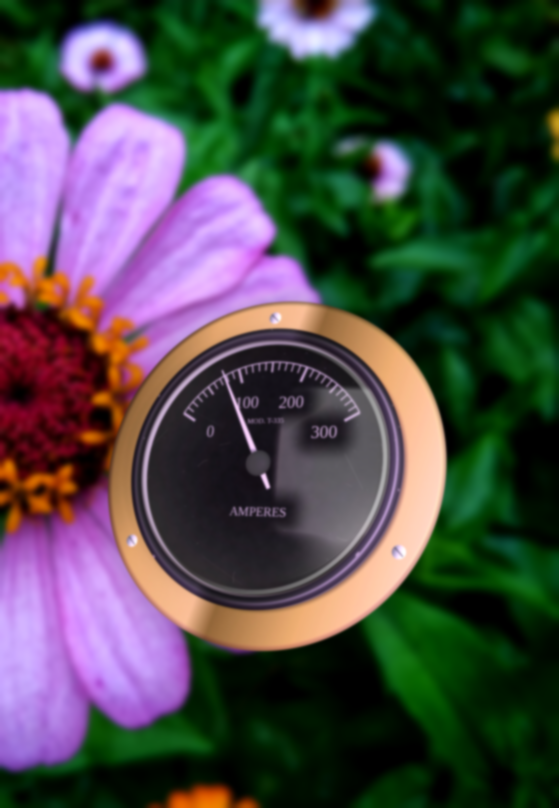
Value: 80 A
